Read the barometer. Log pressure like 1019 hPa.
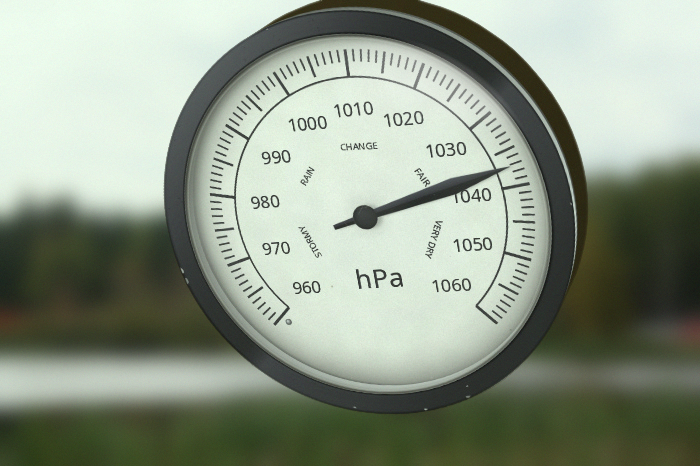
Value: 1037 hPa
